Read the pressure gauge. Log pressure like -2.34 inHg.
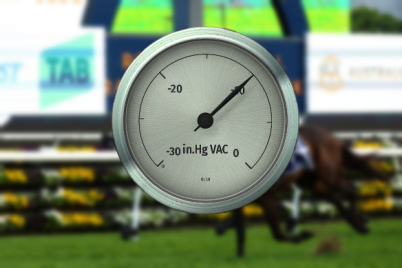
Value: -10 inHg
